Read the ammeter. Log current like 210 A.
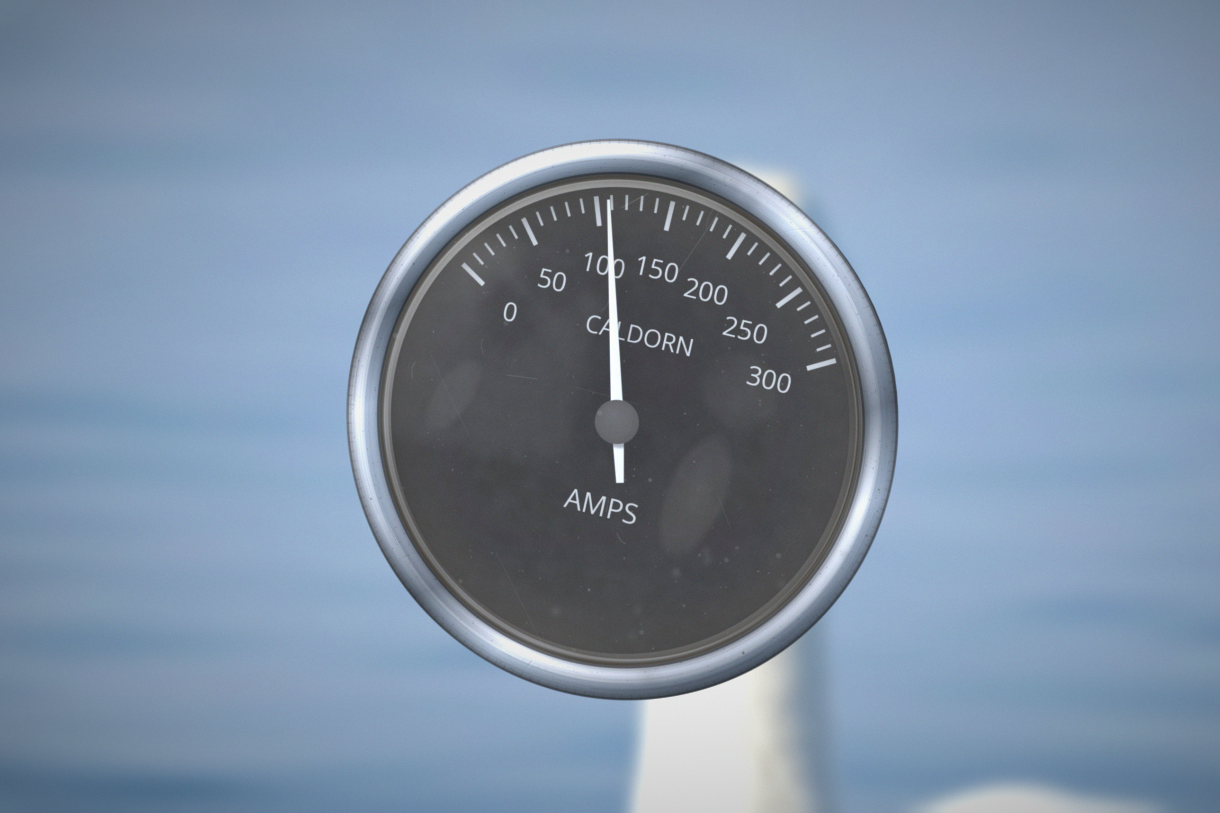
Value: 110 A
